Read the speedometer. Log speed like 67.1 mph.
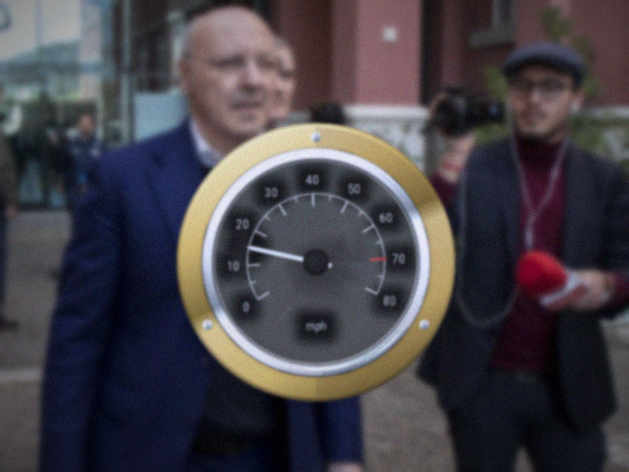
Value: 15 mph
